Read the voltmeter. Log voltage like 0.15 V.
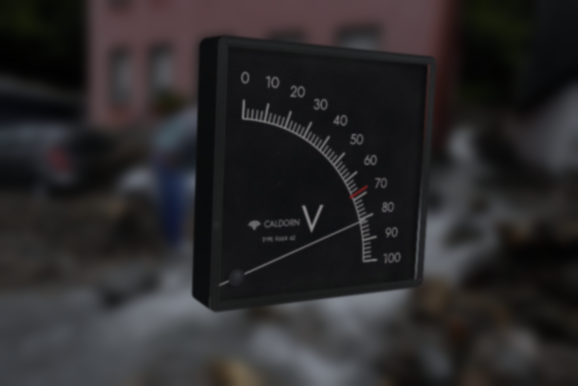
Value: 80 V
